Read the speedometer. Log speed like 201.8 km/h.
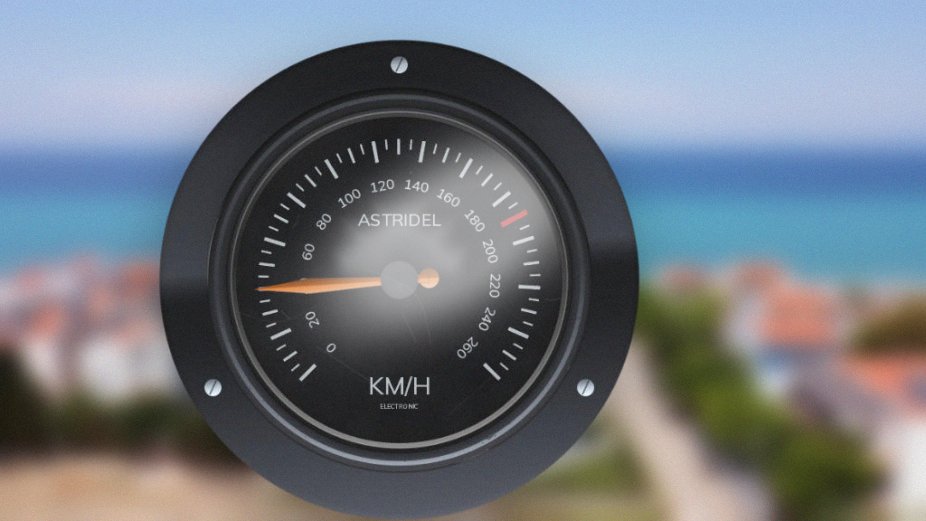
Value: 40 km/h
